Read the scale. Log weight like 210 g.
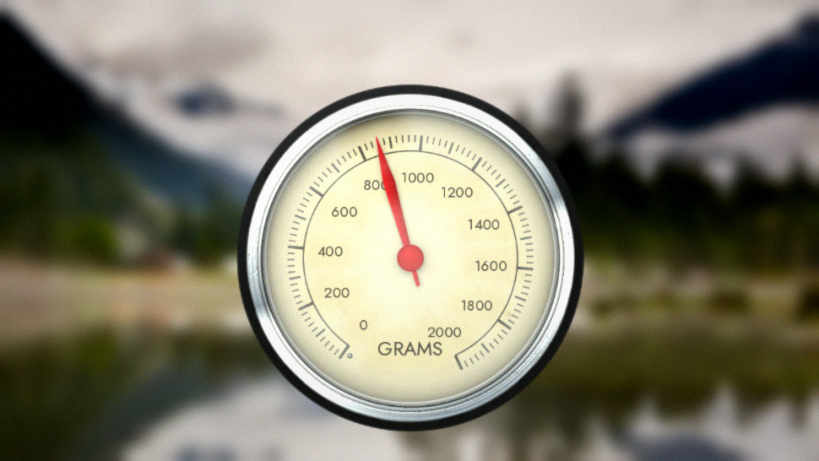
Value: 860 g
